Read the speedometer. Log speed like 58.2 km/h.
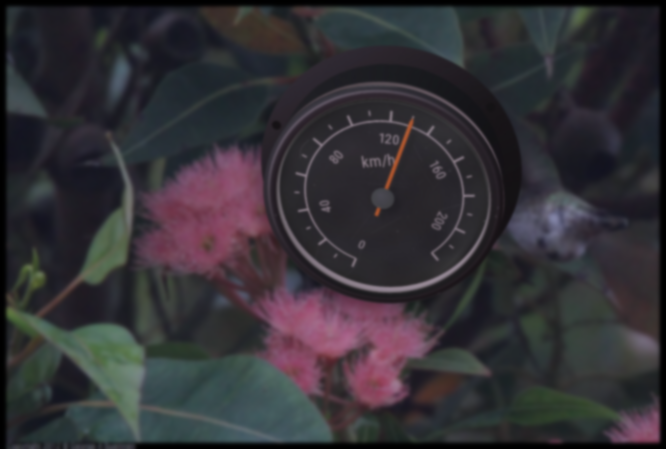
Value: 130 km/h
